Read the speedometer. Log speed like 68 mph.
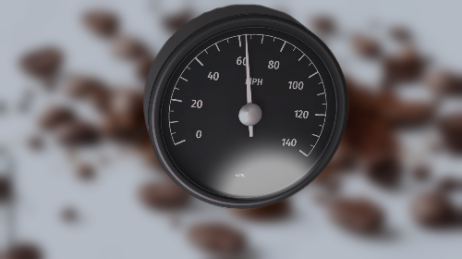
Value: 62.5 mph
